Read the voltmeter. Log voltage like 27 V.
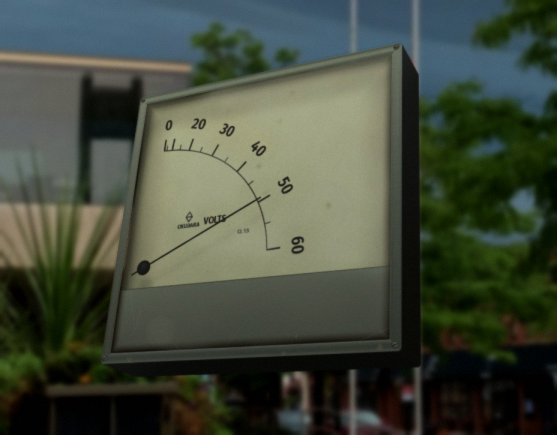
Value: 50 V
